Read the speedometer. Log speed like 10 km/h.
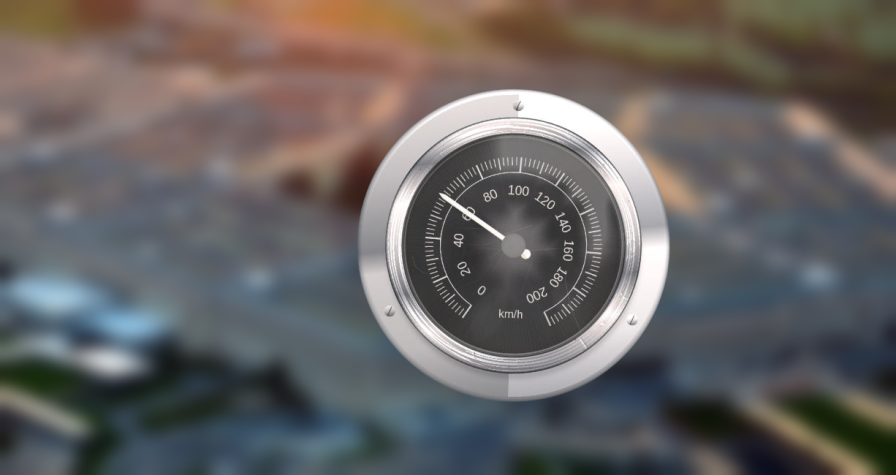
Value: 60 km/h
